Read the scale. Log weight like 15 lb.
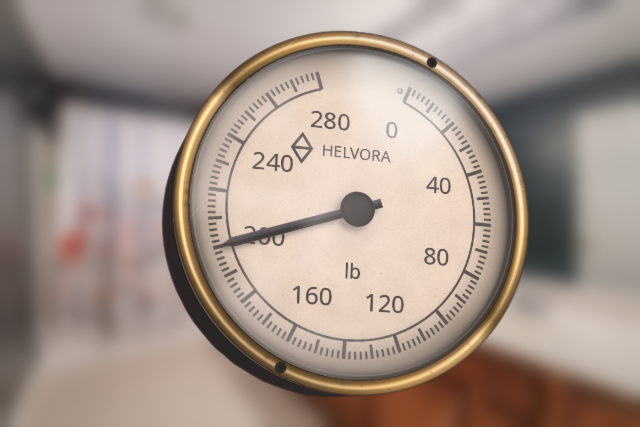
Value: 200 lb
